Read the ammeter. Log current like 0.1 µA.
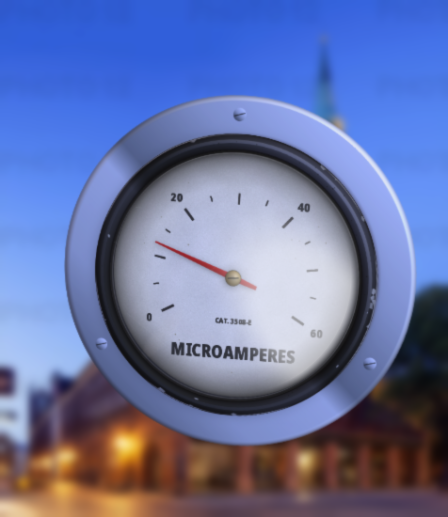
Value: 12.5 µA
